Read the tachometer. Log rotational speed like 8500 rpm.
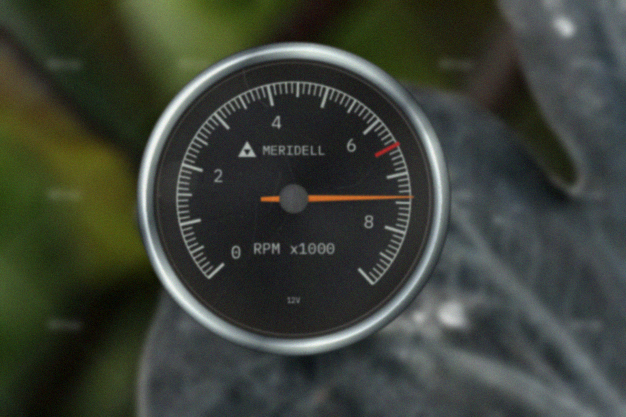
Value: 7400 rpm
